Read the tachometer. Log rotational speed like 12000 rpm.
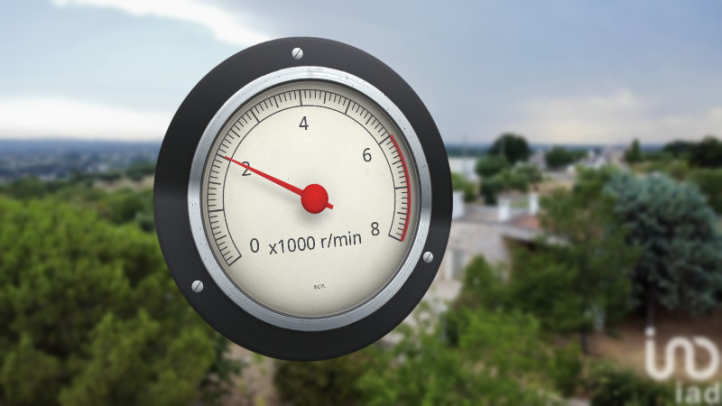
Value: 2000 rpm
